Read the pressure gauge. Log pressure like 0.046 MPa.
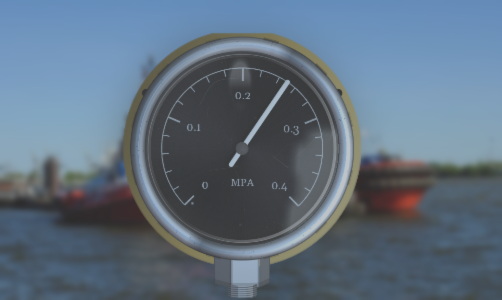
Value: 0.25 MPa
